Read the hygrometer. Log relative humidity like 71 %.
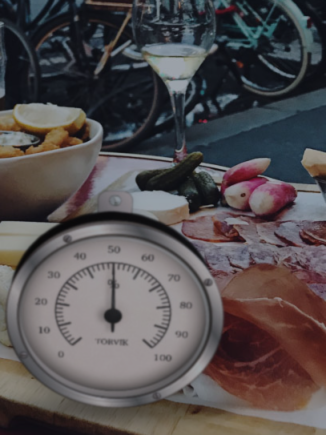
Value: 50 %
